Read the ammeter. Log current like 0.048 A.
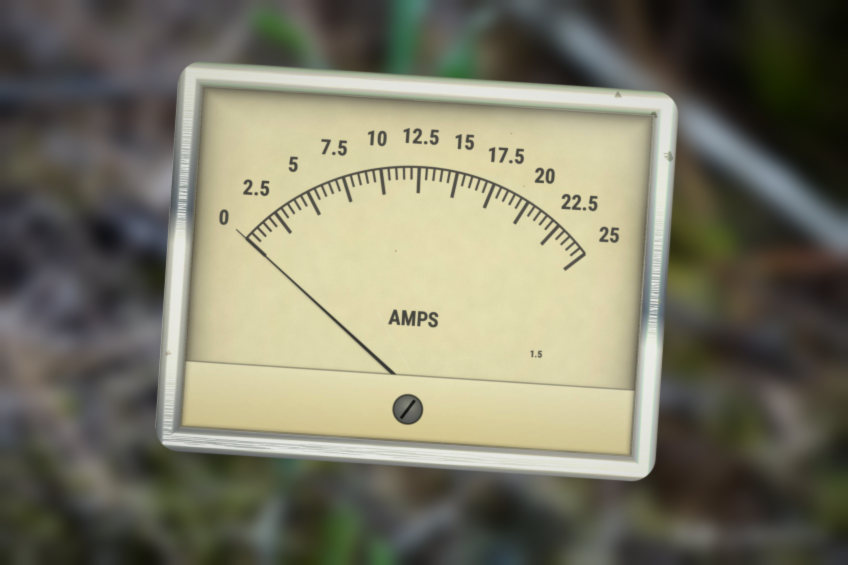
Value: 0 A
